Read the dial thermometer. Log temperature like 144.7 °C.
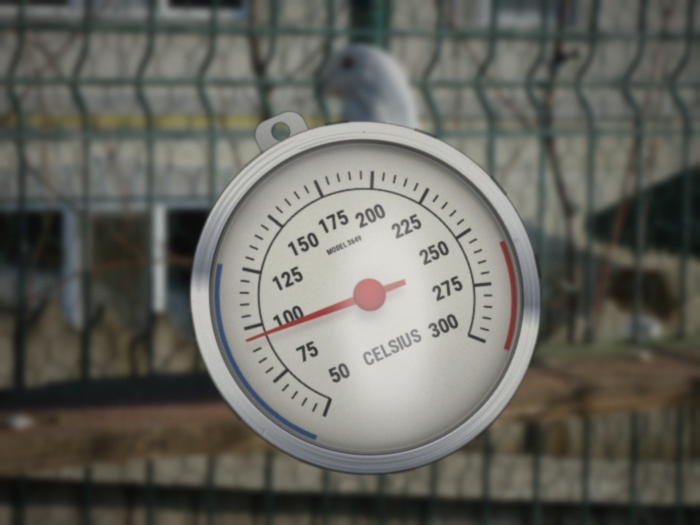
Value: 95 °C
